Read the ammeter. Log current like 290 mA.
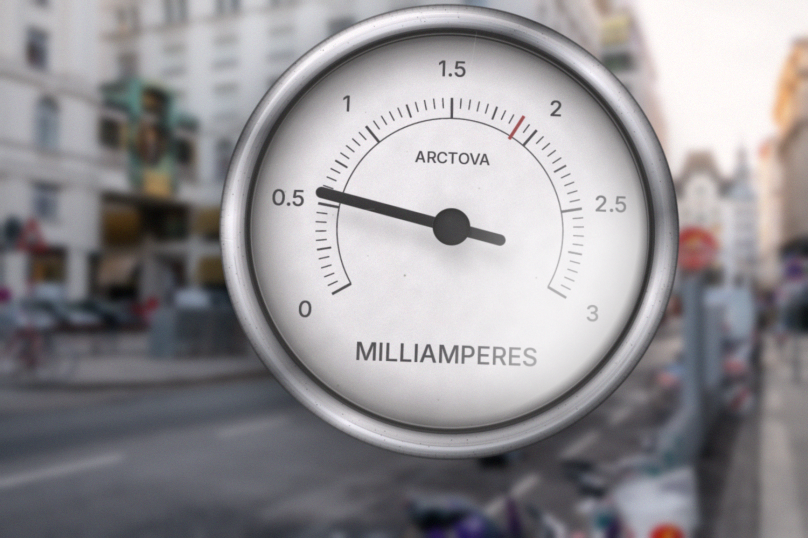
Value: 0.55 mA
